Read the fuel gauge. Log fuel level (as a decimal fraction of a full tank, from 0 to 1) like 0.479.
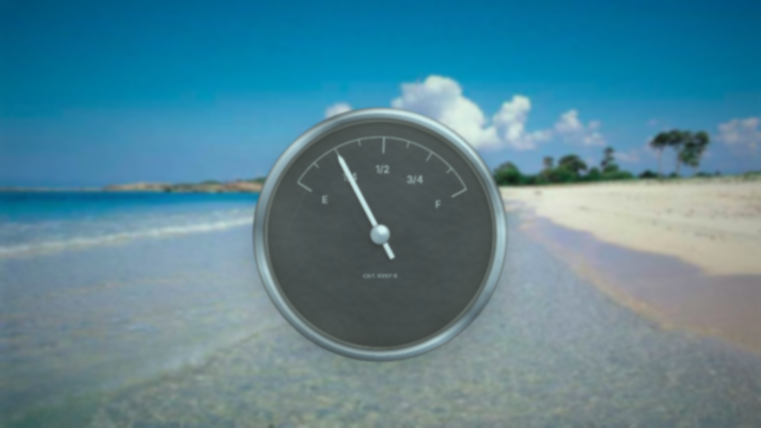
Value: 0.25
